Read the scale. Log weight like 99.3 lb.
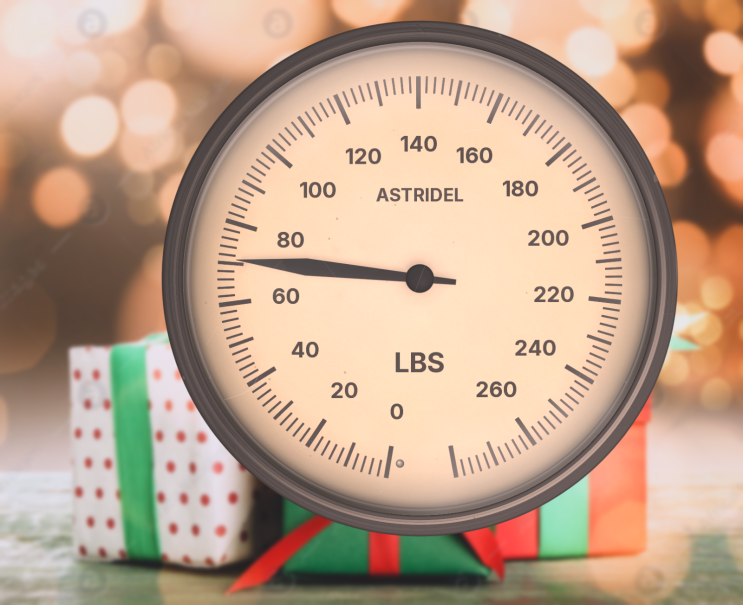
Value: 71 lb
